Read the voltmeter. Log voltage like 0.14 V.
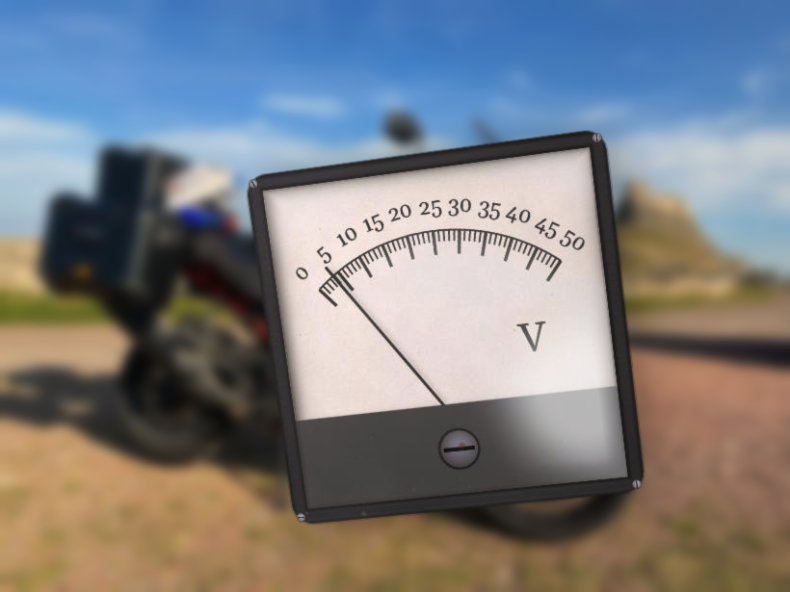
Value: 4 V
